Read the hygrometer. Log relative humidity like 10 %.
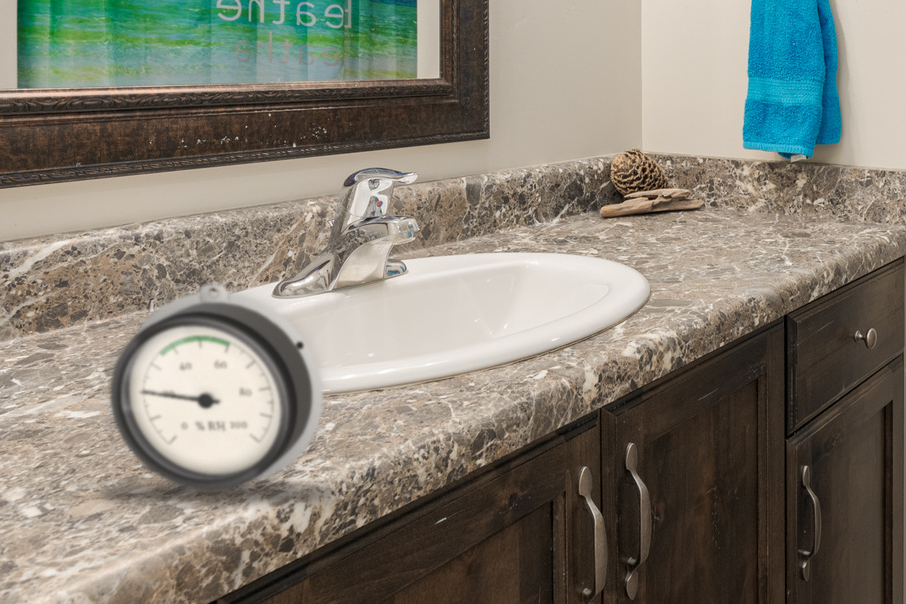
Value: 20 %
